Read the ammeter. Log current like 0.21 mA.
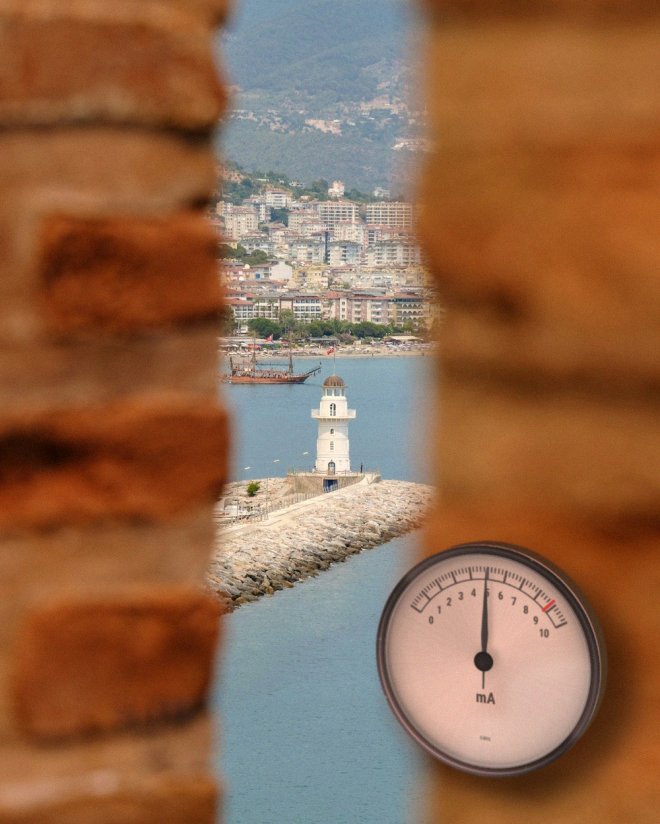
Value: 5 mA
